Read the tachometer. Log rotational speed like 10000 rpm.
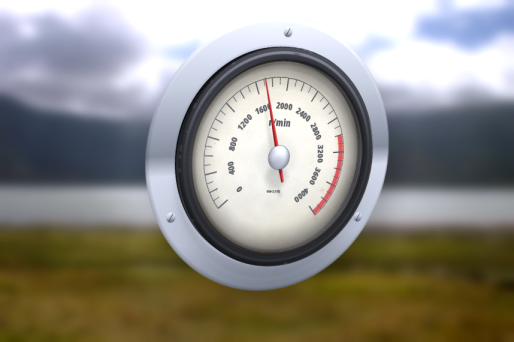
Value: 1700 rpm
